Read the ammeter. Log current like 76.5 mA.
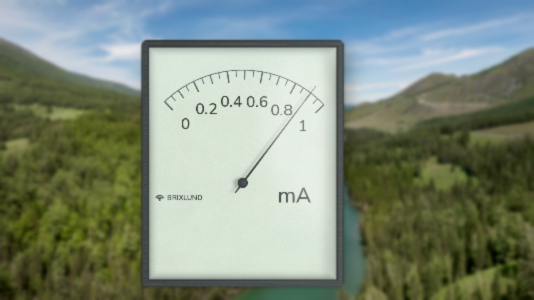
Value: 0.9 mA
